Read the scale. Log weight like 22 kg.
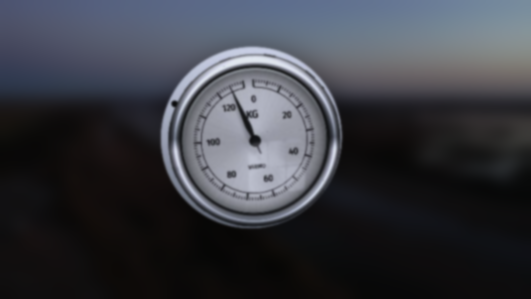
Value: 125 kg
